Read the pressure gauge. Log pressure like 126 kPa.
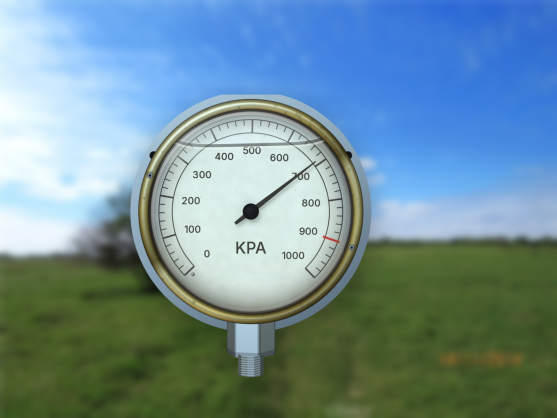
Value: 690 kPa
